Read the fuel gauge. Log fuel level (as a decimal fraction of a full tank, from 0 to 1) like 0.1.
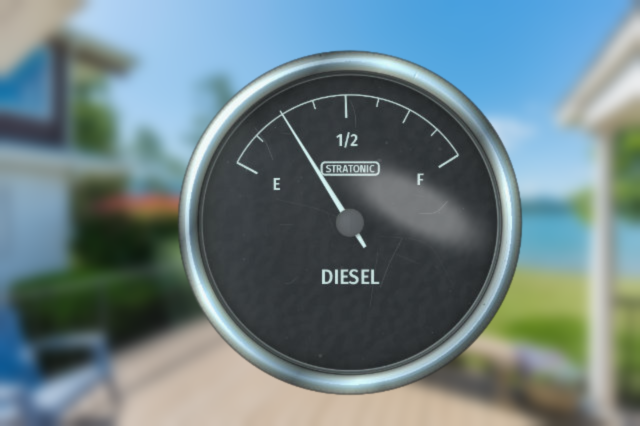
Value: 0.25
